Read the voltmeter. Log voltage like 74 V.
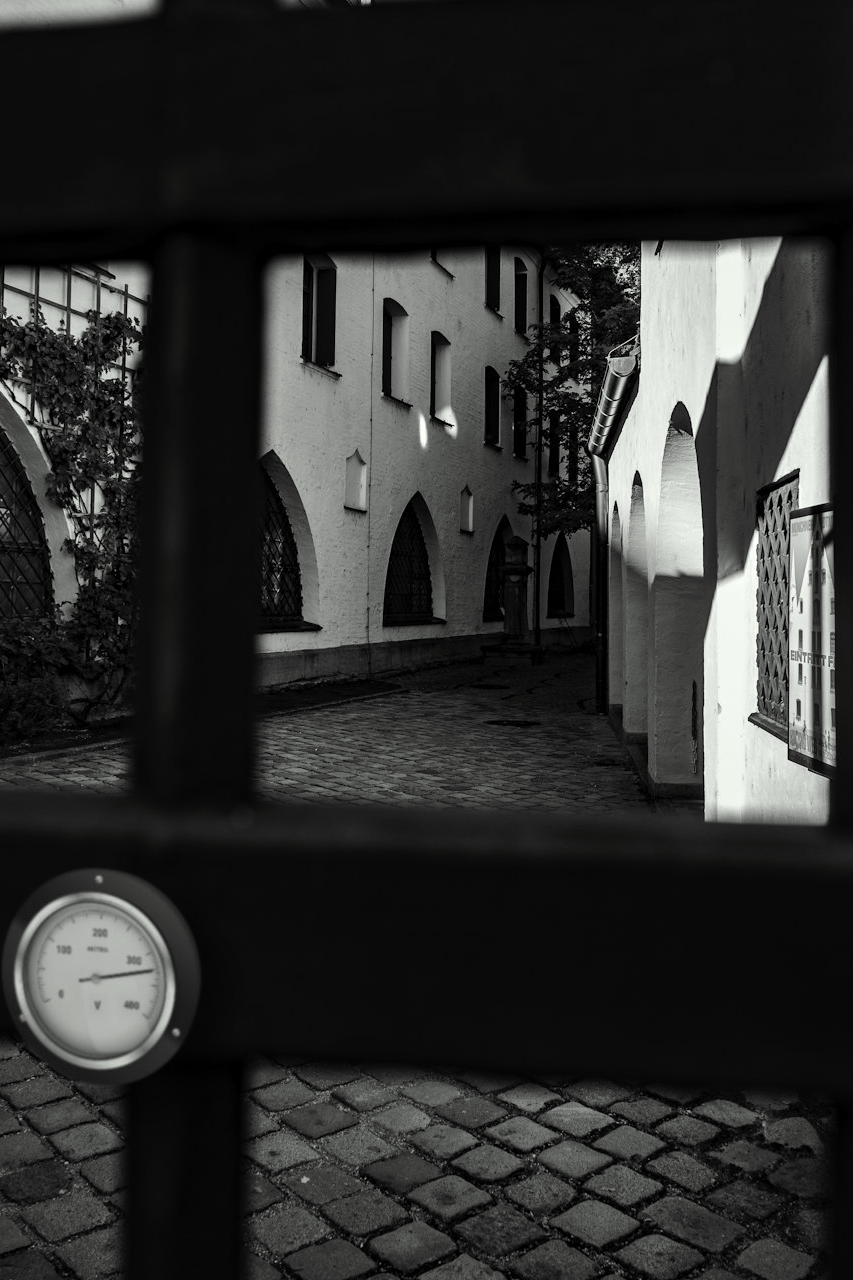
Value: 325 V
